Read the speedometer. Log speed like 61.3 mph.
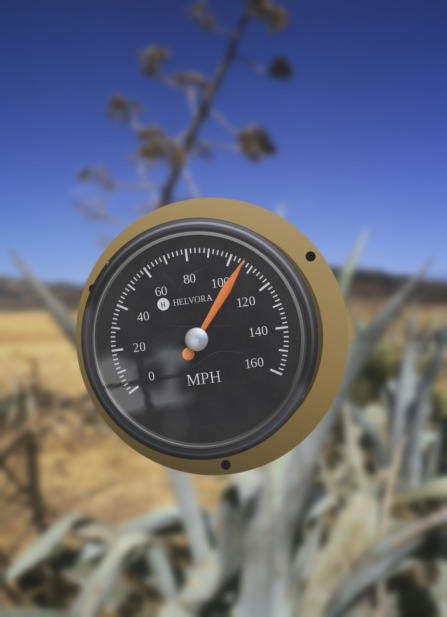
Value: 106 mph
